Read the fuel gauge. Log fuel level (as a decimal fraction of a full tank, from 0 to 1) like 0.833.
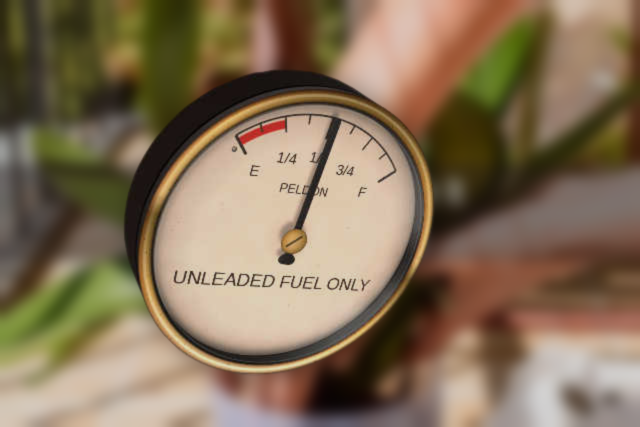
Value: 0.5
